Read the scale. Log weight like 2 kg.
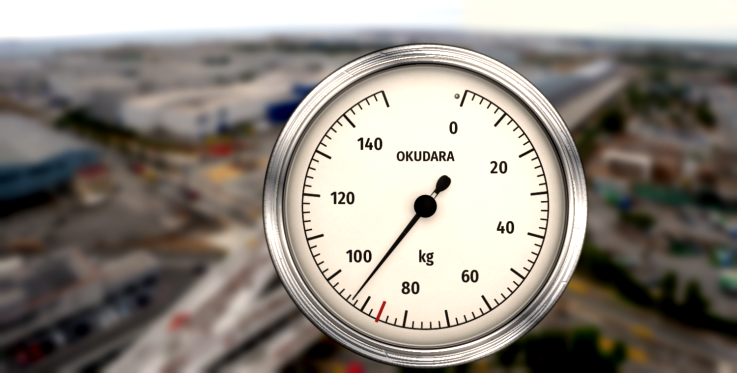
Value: 93 kg
